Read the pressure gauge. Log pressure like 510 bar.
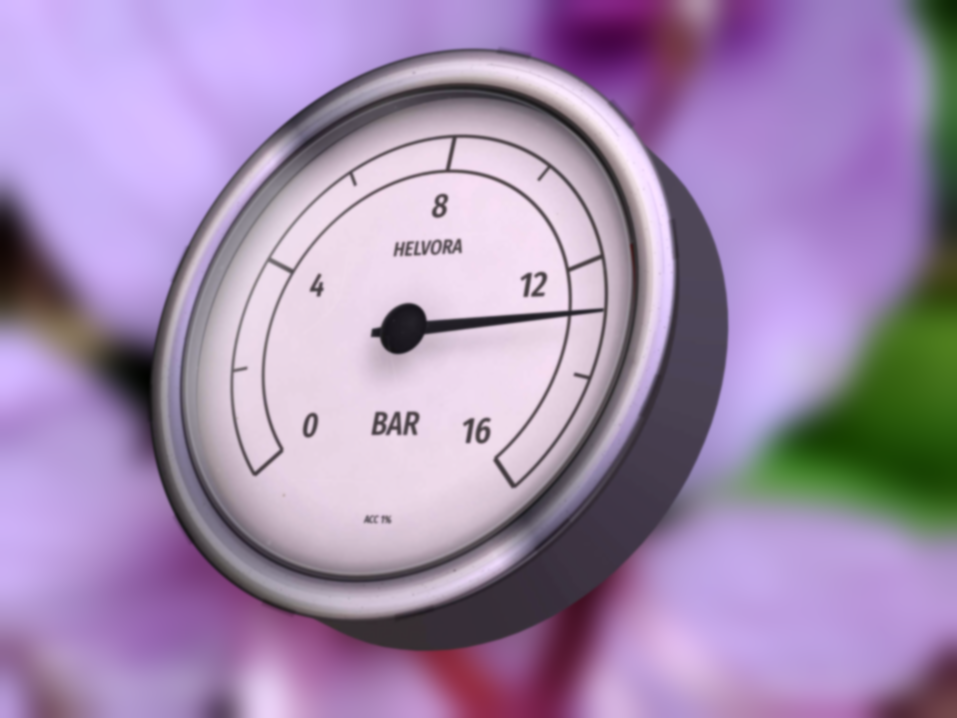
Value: 13 bar
